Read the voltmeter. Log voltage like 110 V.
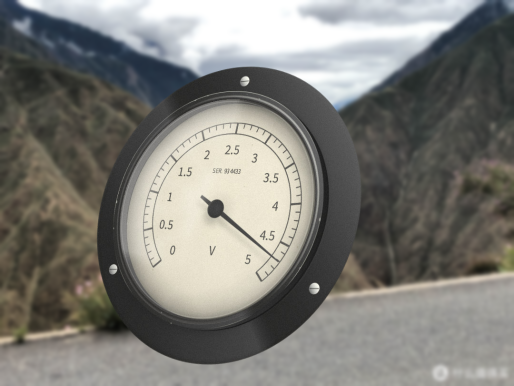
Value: 4.7 V
